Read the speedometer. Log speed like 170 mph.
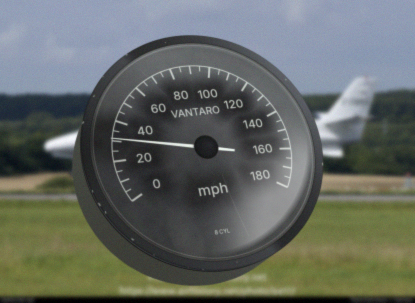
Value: 30 mph
